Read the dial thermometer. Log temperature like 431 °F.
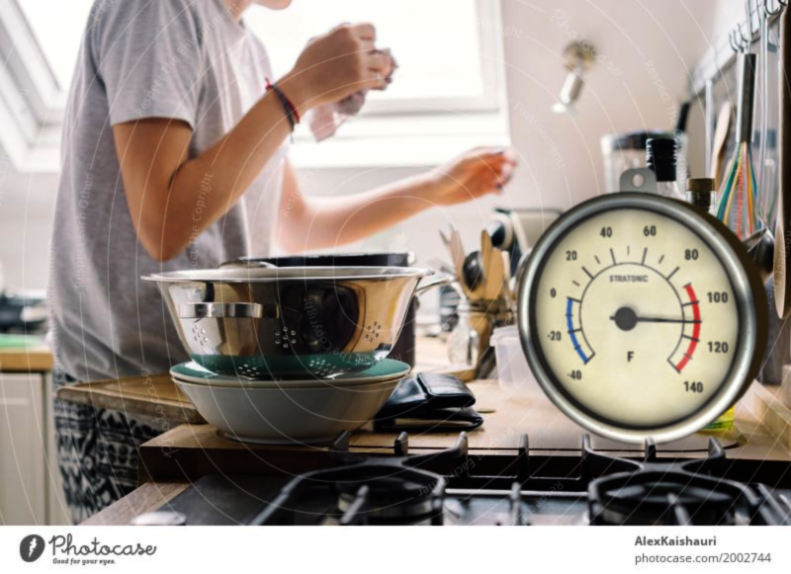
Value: 110 °F
